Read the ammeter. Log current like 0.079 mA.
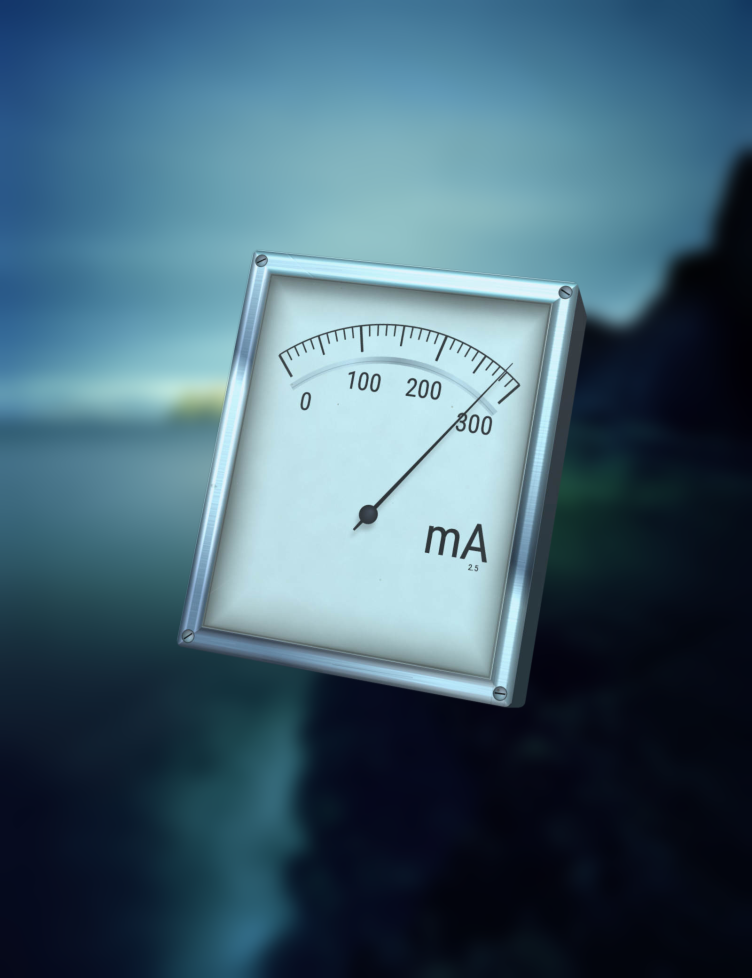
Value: 280 mA
